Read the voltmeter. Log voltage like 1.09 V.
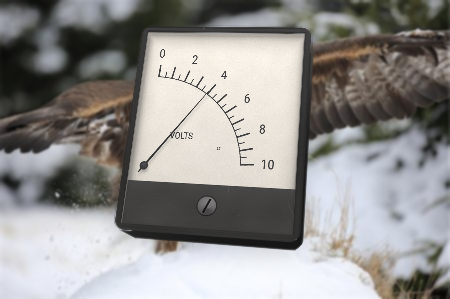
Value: 4 V
